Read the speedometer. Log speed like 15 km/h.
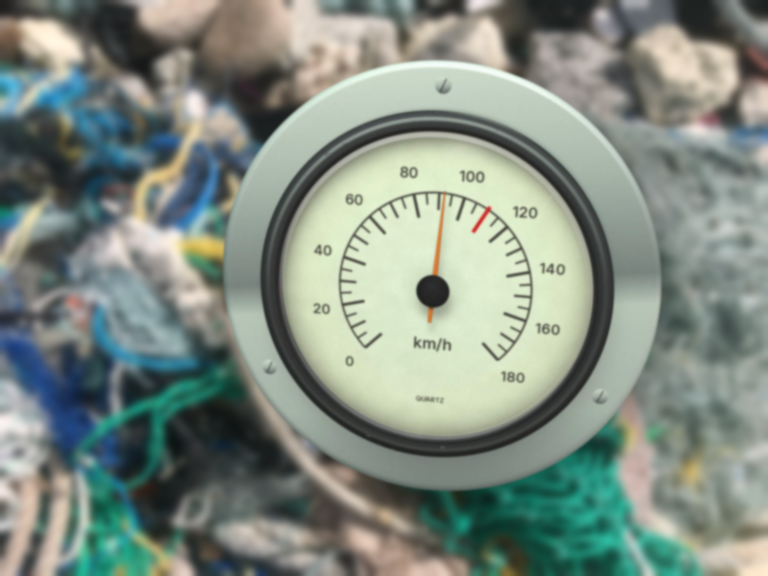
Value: 92.5 km/h
